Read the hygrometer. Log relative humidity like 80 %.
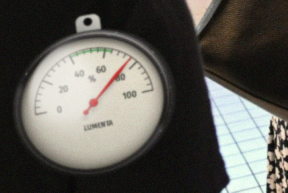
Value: 76 %
